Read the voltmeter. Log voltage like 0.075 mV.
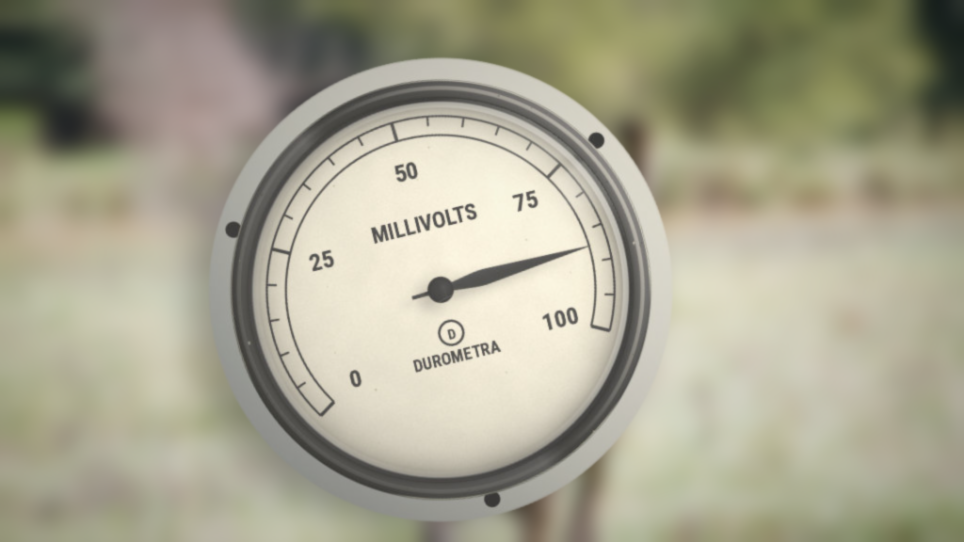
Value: 87.5 mV
